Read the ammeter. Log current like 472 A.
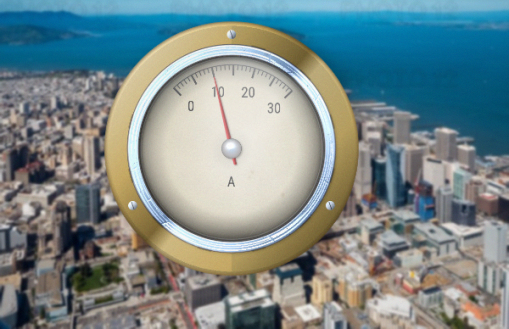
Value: 10 A
